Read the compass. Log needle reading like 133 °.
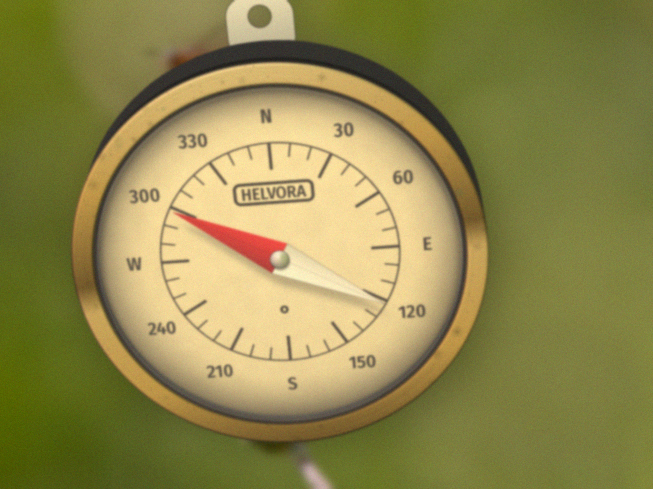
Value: 300 °
